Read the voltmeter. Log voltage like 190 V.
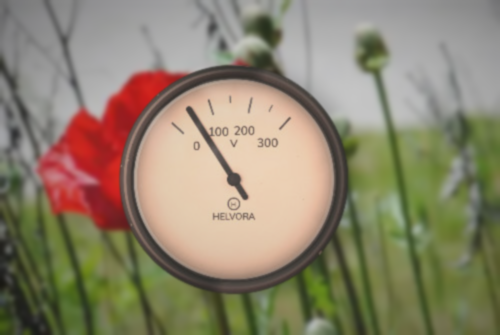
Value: 50 V
